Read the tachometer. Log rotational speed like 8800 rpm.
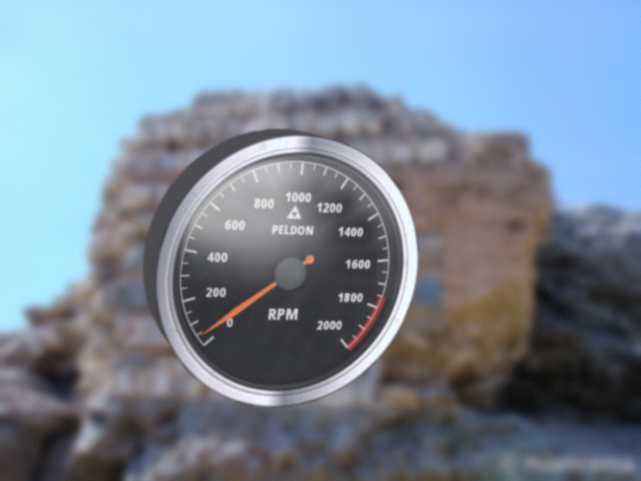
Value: 50 rpm
